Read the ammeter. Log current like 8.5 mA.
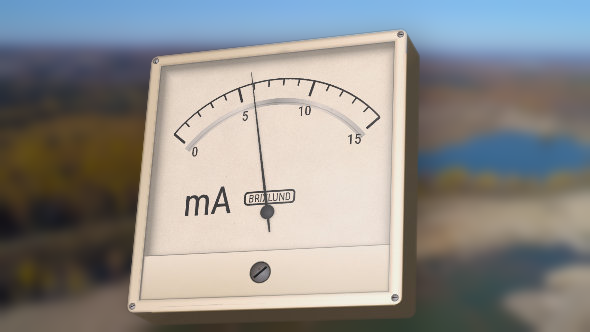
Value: 6 mA
